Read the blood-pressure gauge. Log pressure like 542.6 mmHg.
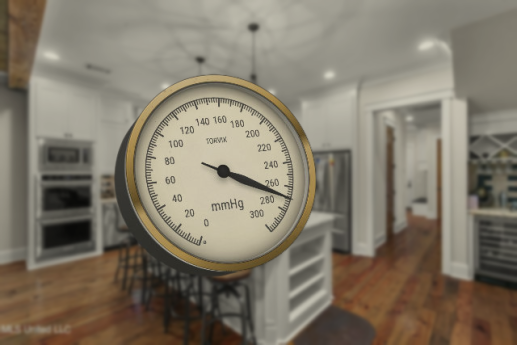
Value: 270 mmHg
